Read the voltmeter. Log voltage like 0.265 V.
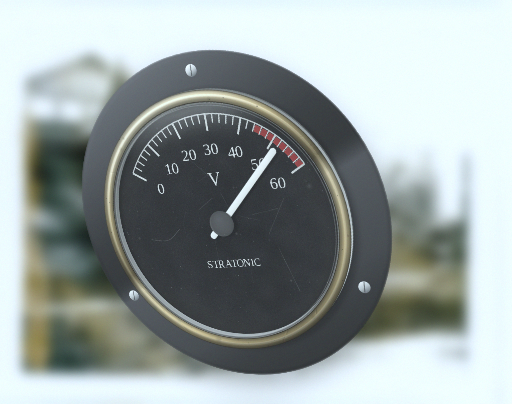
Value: 52 V
